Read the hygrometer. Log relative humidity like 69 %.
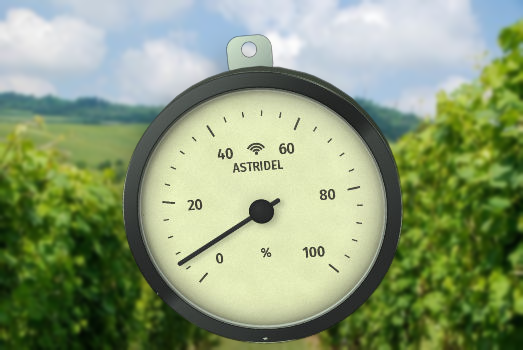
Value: 6 %
